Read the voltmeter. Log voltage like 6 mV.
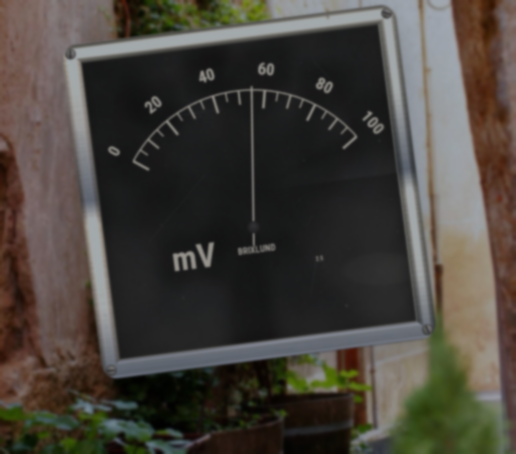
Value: 55 mV
